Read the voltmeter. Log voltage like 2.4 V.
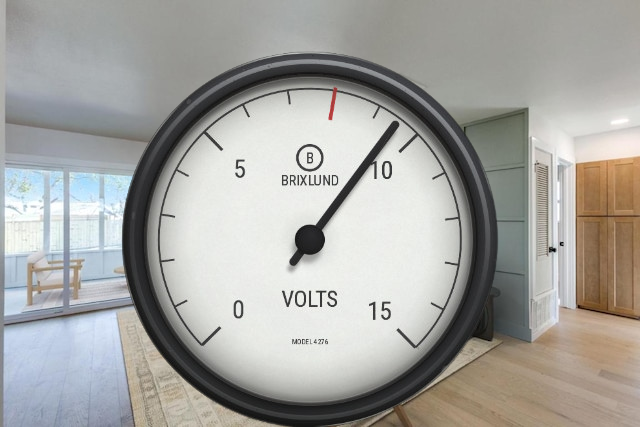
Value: 9.5 V
